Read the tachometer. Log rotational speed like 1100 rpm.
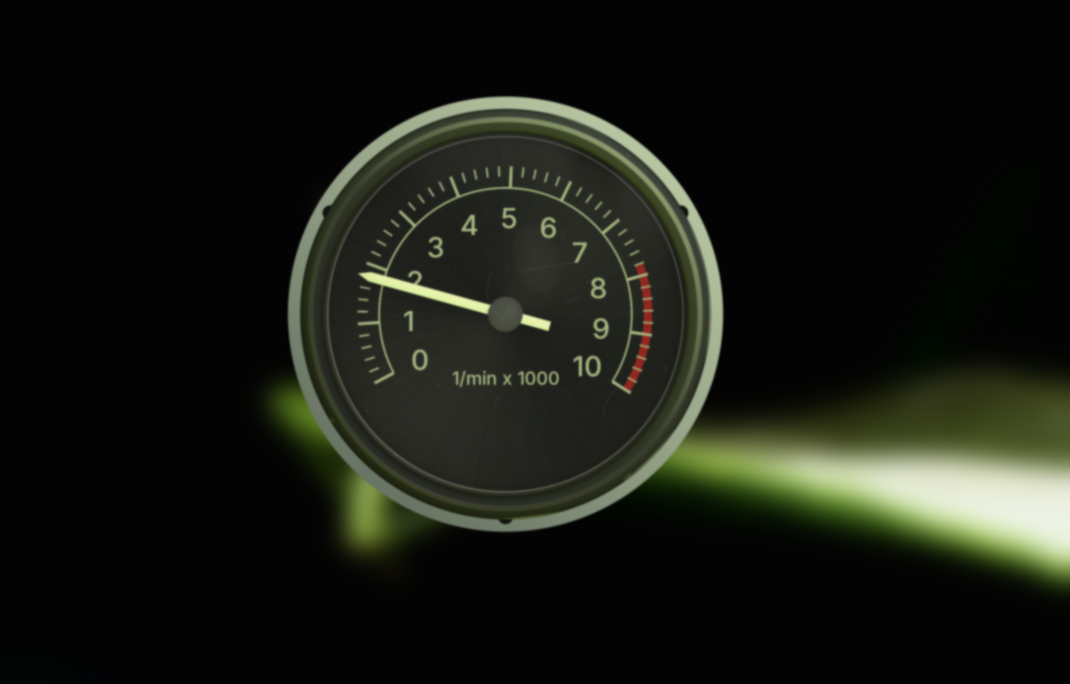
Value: 1800 rpm
